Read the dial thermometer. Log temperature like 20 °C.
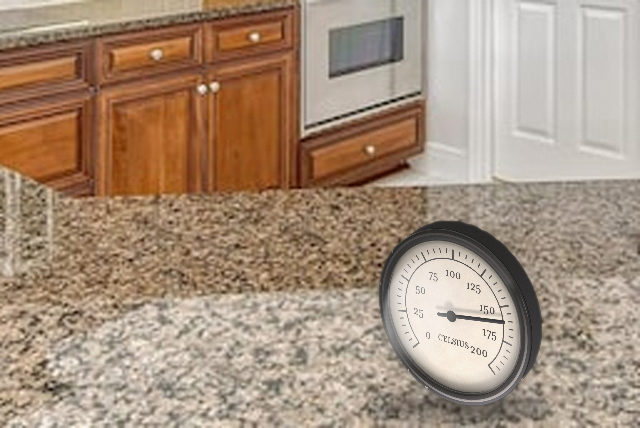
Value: 160 °C
